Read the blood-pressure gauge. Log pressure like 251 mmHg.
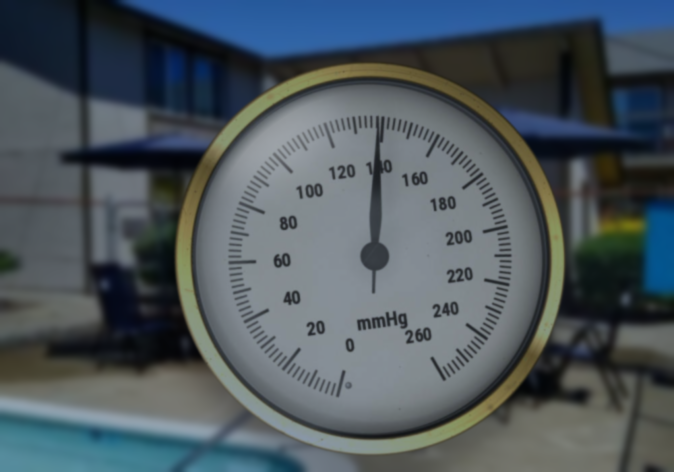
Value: 138 mmHg
